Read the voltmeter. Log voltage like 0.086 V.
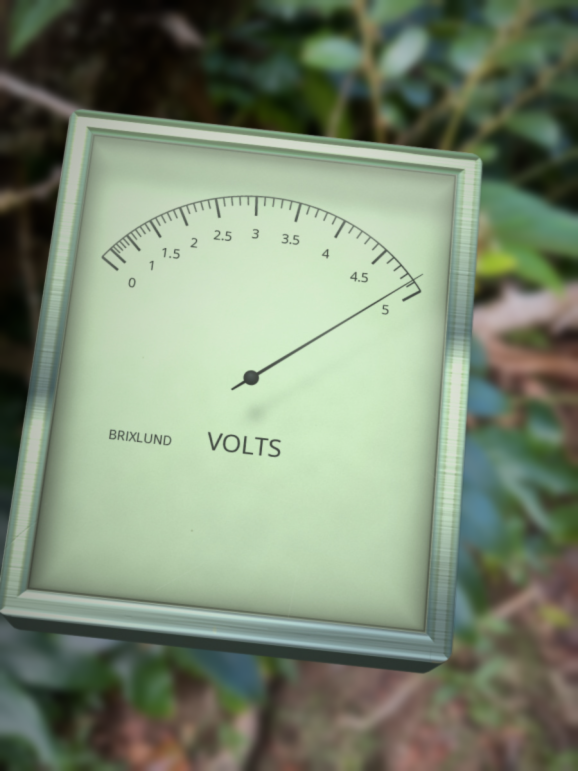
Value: 4.9 V
